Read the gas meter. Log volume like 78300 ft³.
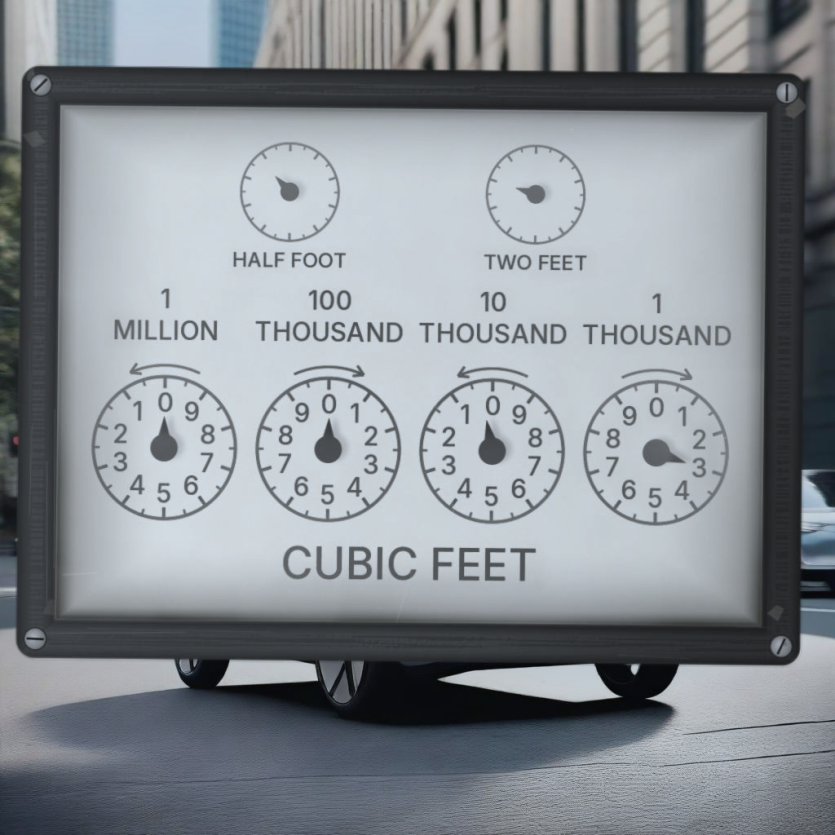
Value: 300 ft³
